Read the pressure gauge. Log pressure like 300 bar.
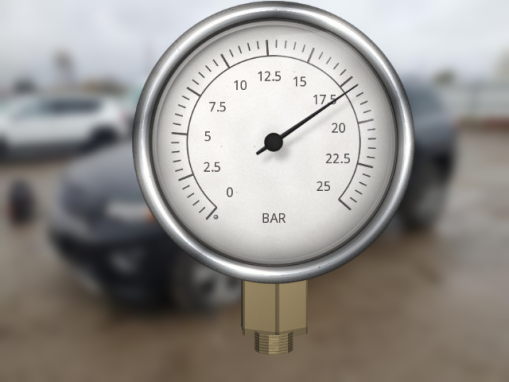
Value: 18 bar
